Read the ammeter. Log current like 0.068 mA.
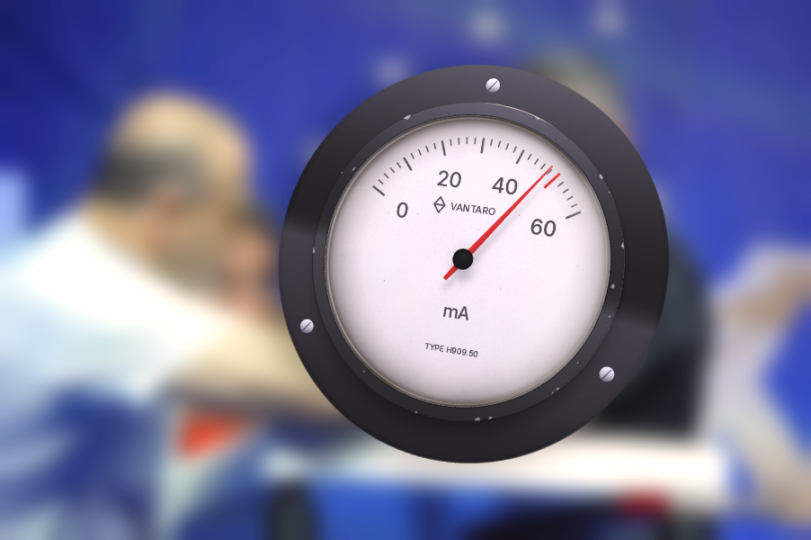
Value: 48 mA
